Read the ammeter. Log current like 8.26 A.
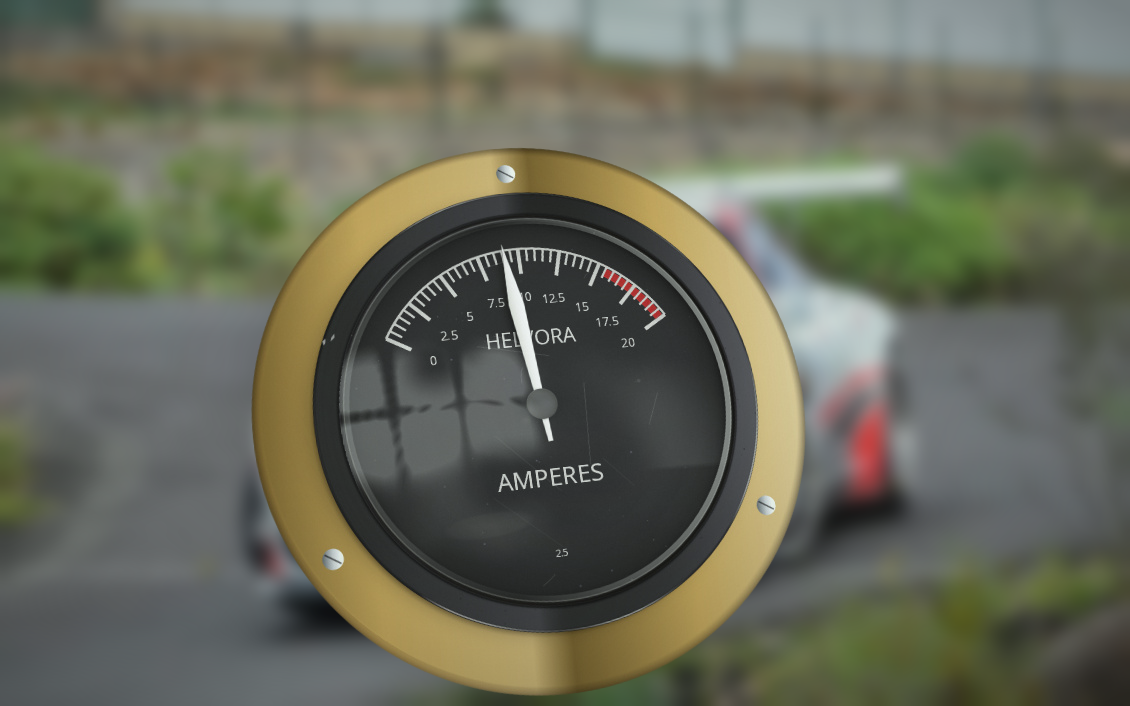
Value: 9 A
